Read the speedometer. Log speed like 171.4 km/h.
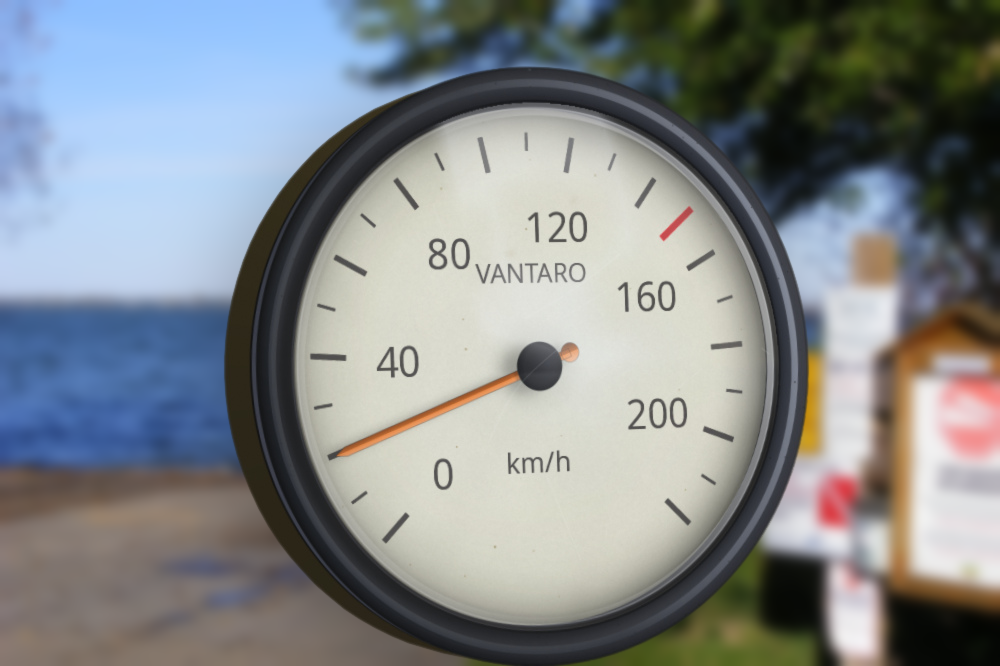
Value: 20 km/h
